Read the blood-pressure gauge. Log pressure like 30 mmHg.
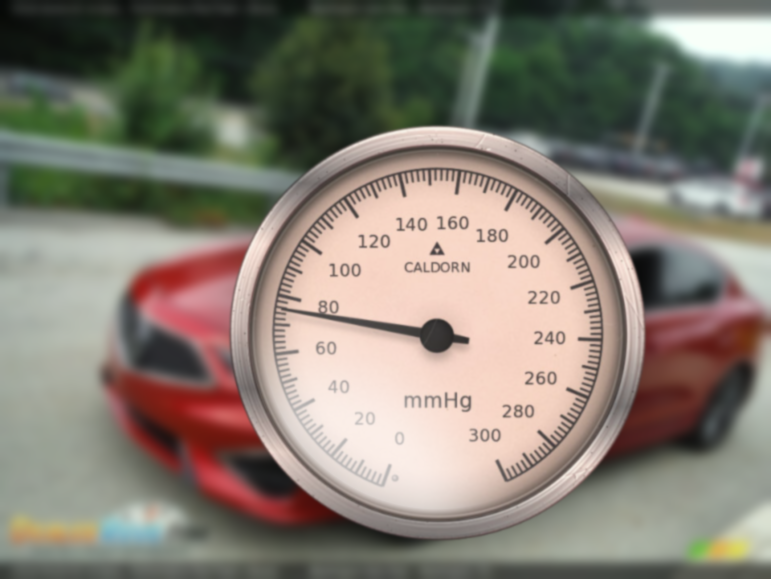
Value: 76 mmHg
